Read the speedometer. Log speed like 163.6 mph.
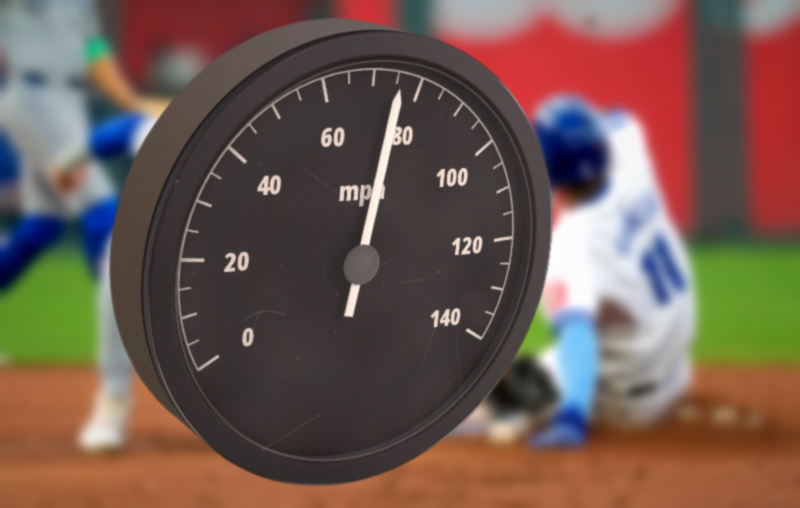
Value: 75 mph
